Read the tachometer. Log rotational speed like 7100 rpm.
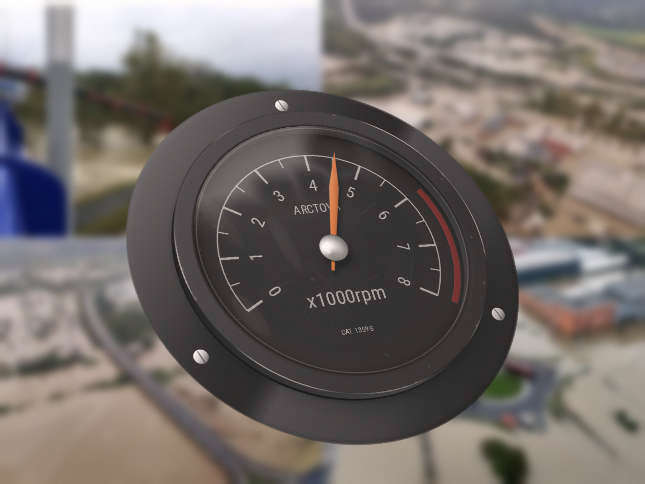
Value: 4500 rpm
